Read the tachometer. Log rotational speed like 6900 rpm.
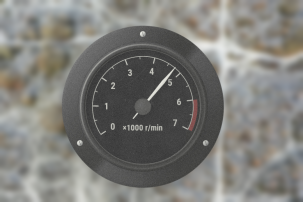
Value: 4750 rpm
